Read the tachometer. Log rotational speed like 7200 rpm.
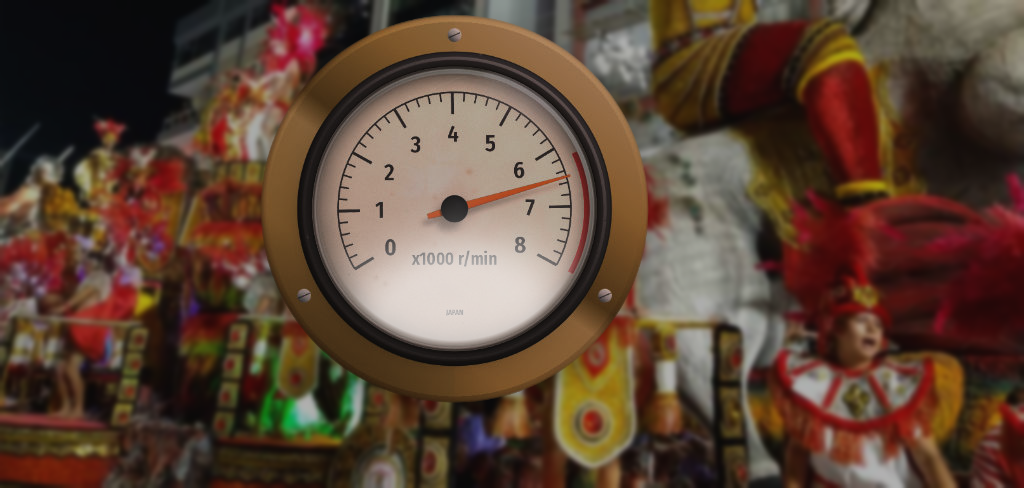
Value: 6500 rpm
